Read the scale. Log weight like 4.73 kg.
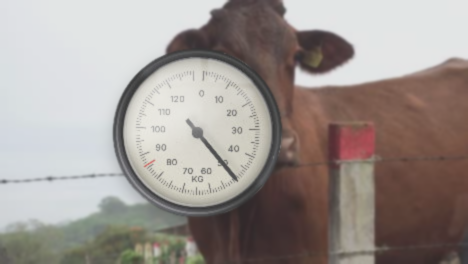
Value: 50 kg
